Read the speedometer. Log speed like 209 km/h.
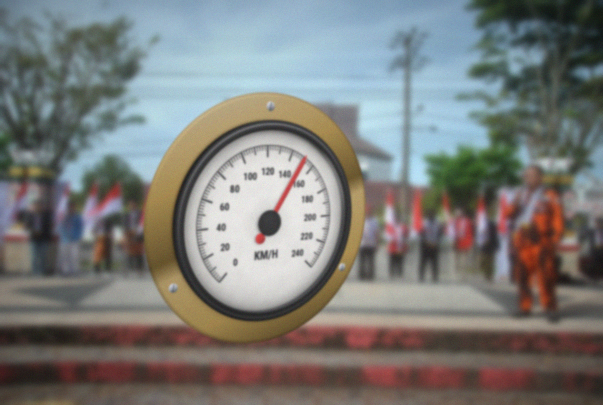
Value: 150 km/h
